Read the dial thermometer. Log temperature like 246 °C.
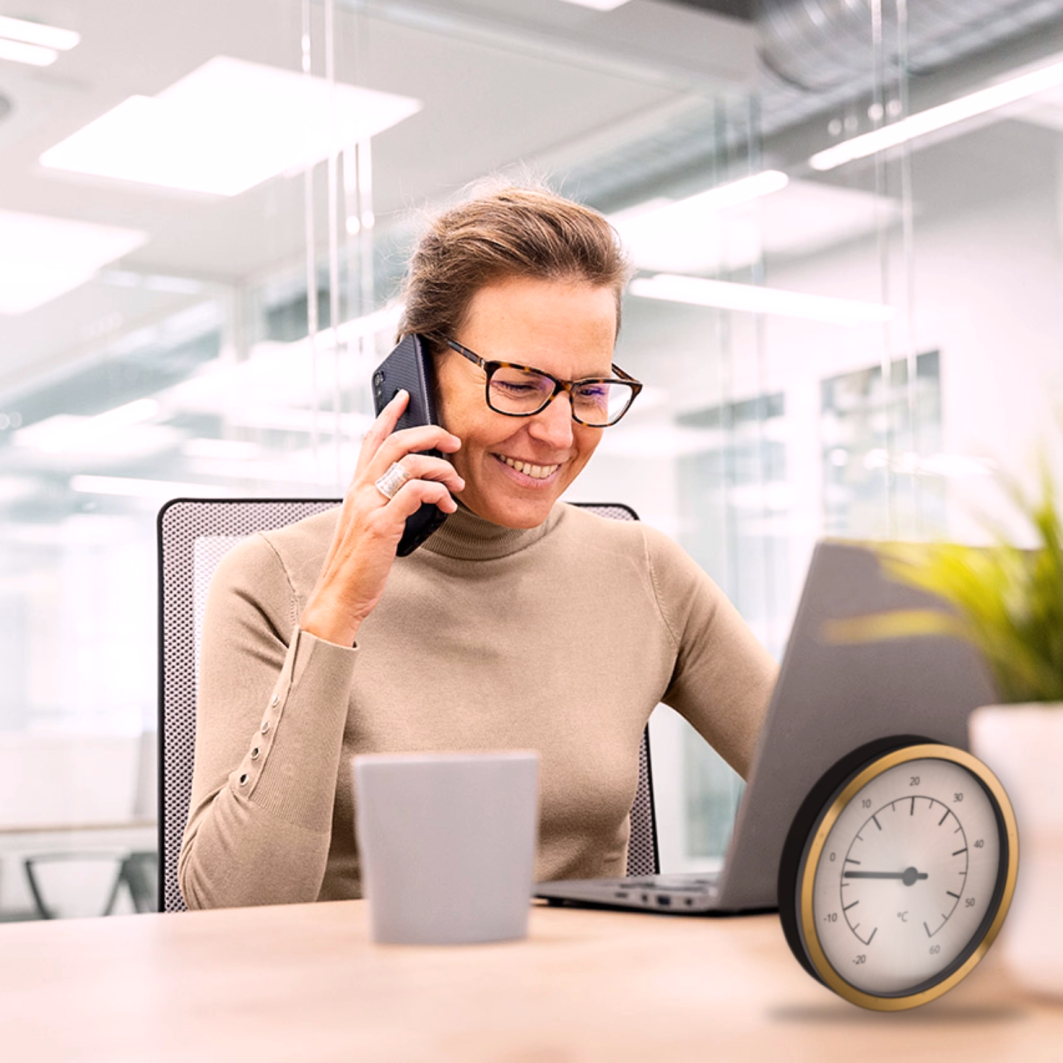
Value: -2.5 °C
